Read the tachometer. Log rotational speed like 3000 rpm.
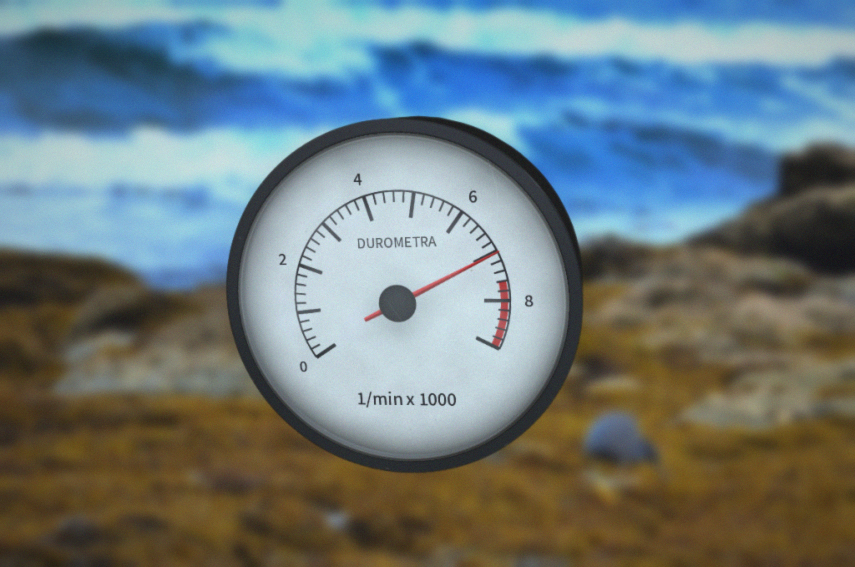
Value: 7000 rpm
